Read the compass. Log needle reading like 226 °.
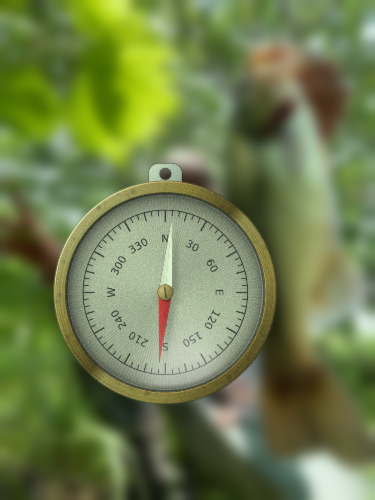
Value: 185 °
